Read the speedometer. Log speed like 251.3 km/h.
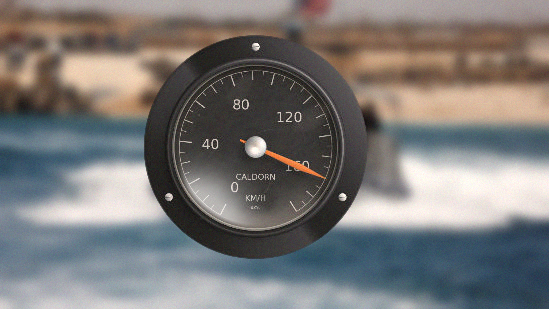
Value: 160 km/h
